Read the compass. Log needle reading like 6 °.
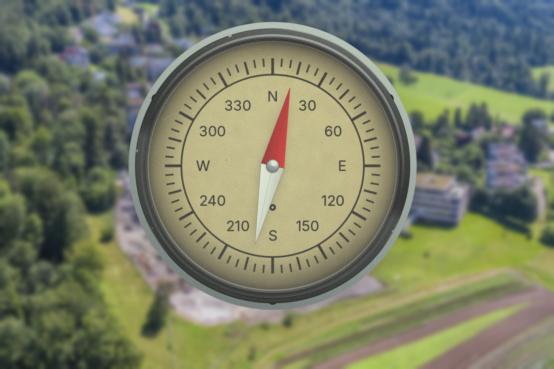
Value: 12.5 °
